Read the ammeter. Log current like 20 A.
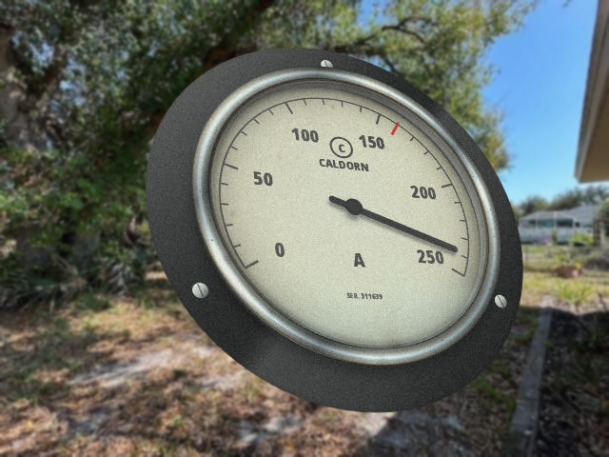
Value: 240 A
